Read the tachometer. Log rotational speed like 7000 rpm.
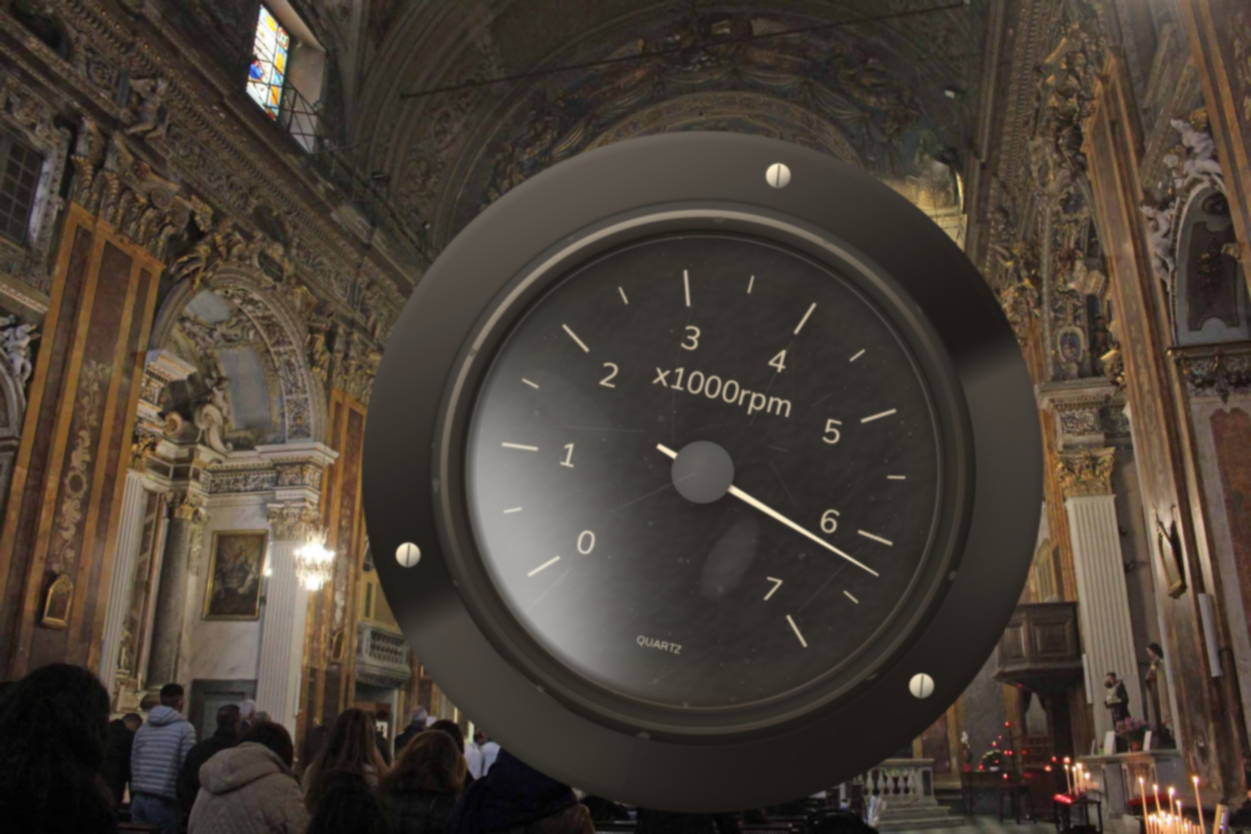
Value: 6250 rpm
